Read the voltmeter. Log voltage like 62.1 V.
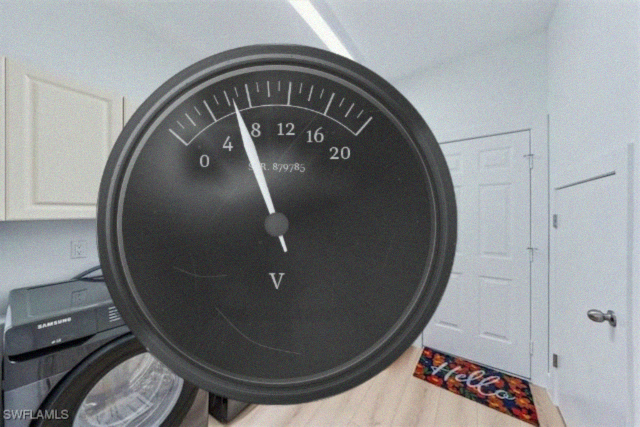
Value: 6.5 V
